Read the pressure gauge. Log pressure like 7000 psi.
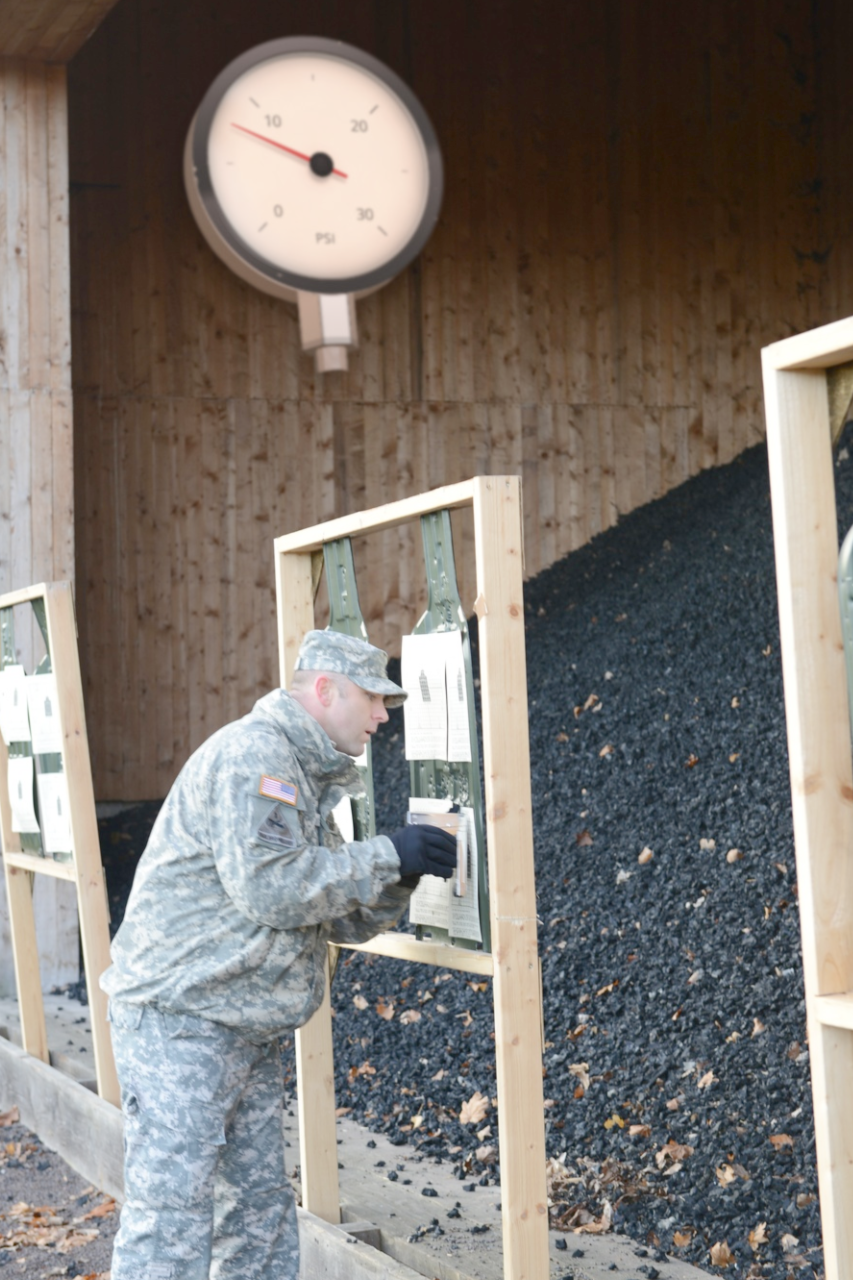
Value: 7.5 psi
